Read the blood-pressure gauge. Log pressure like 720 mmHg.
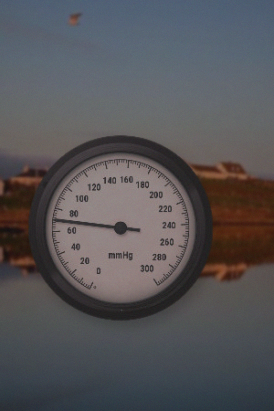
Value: 70 mmHg
